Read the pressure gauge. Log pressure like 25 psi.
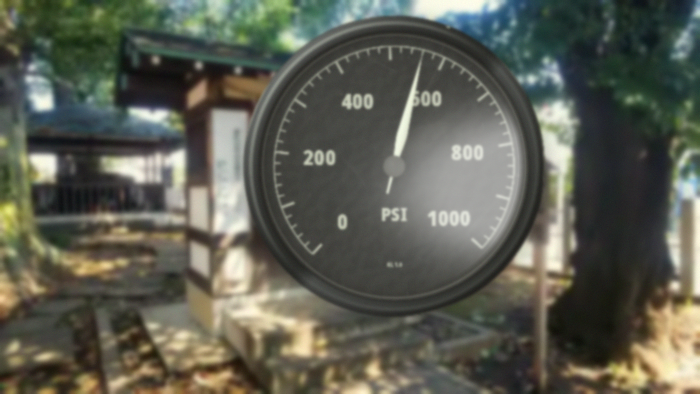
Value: 560 psi
